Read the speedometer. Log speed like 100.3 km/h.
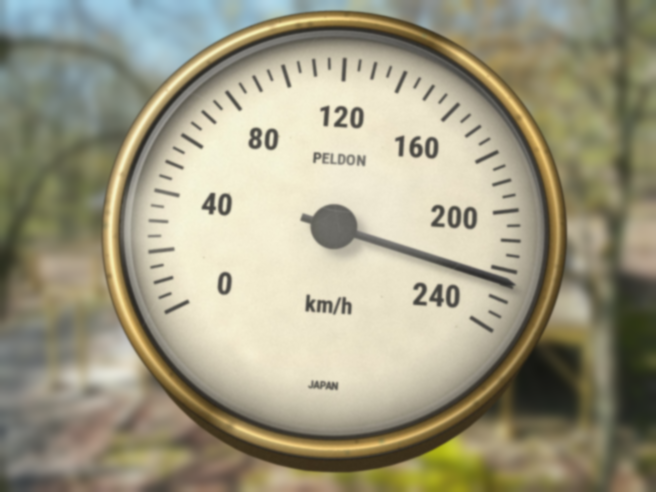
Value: 225 km/h
